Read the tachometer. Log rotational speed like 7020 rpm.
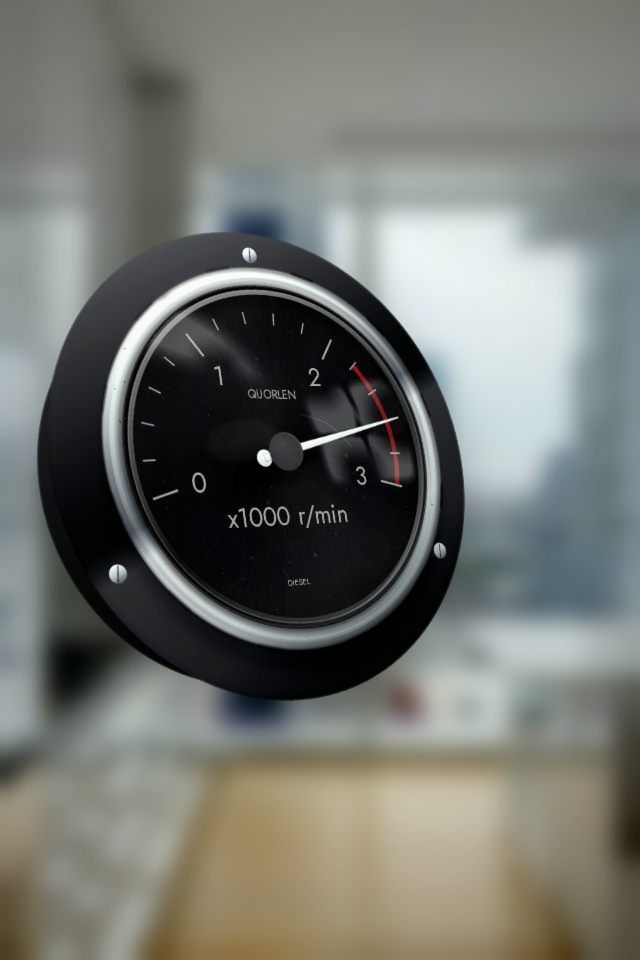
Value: 2600 rpm
